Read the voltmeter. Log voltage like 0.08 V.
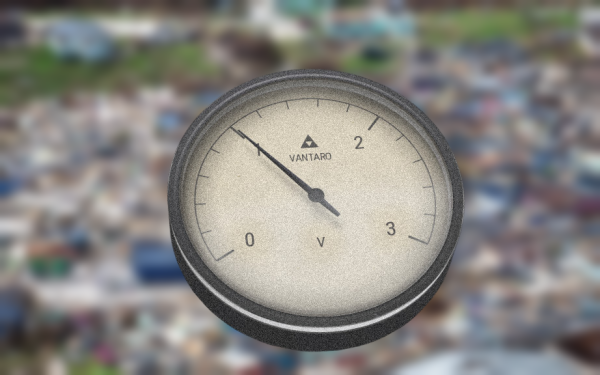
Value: 1 V
